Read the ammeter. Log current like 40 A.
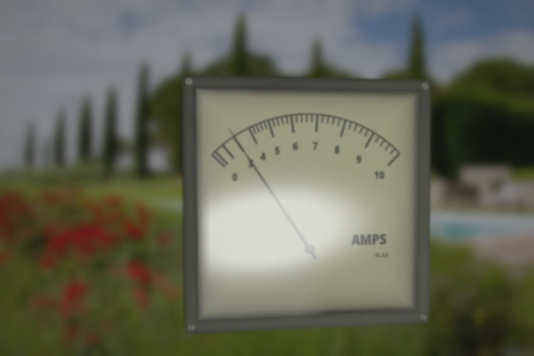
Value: 3 A
